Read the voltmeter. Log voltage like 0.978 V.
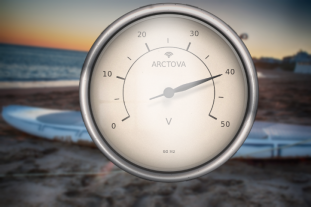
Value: 40 V
